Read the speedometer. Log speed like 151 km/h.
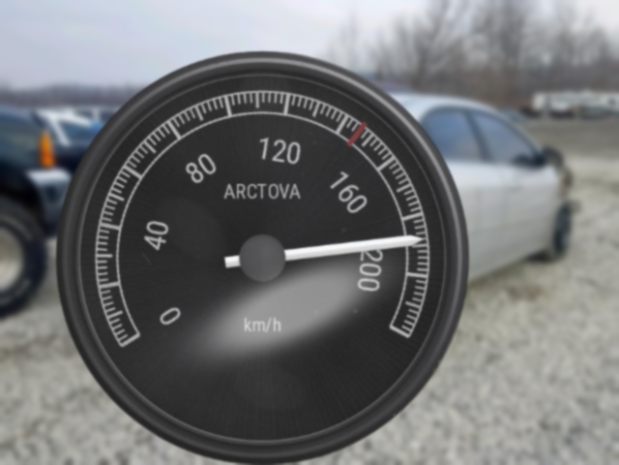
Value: 188 km/h
